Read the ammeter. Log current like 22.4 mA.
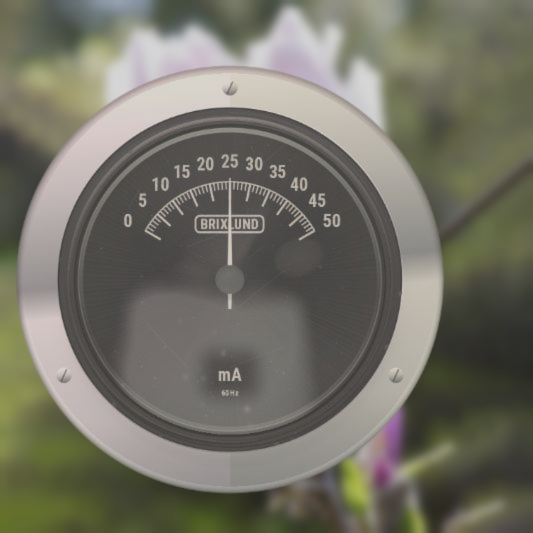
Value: 25 mA
